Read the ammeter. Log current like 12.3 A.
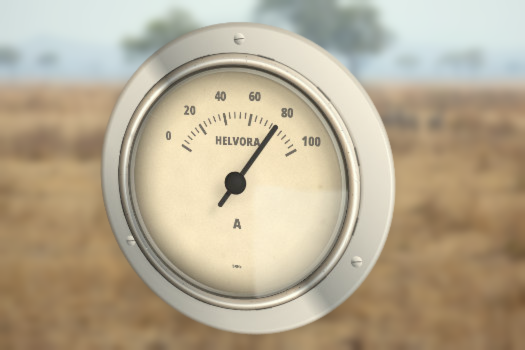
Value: 80 A
